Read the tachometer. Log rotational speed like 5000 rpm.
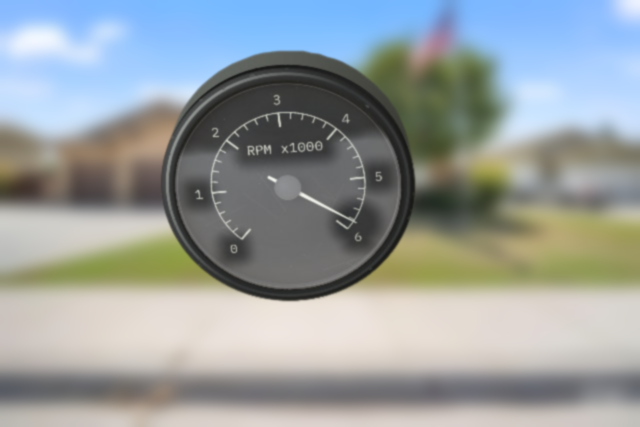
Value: 5800 rpm
